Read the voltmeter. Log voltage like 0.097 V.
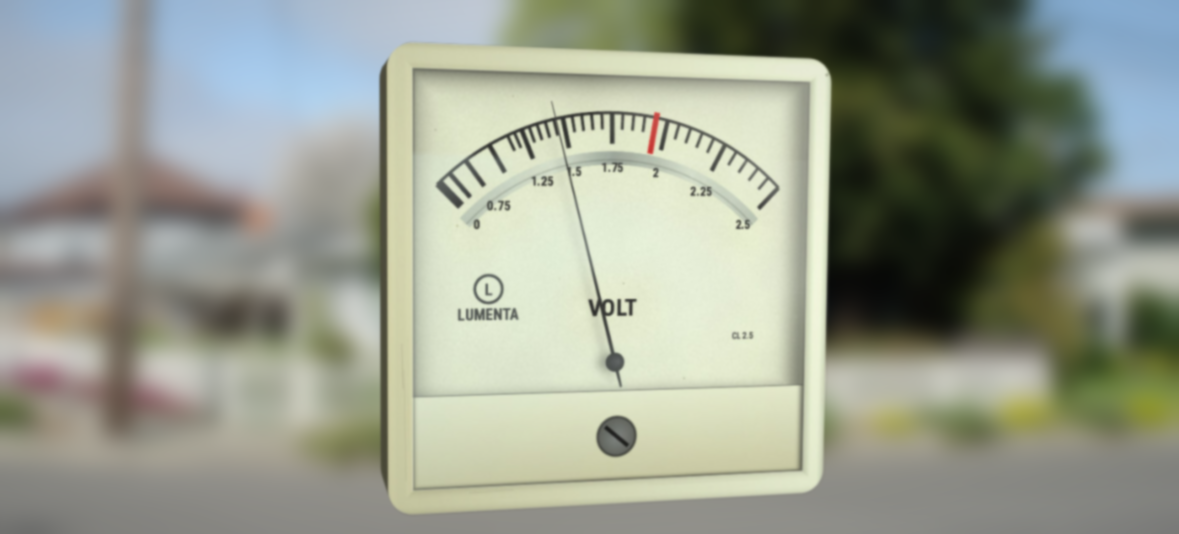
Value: 1.45 V
